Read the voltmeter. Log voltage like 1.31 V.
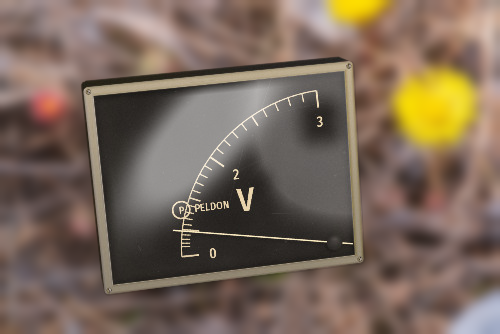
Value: 1 V
